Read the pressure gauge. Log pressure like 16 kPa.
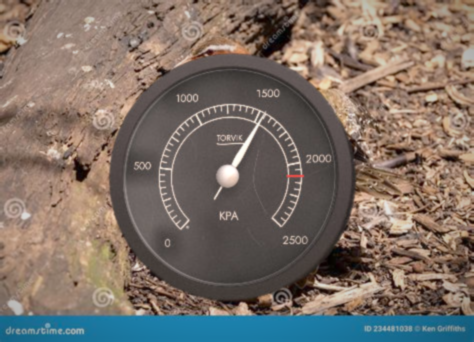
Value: 1550 kPa
